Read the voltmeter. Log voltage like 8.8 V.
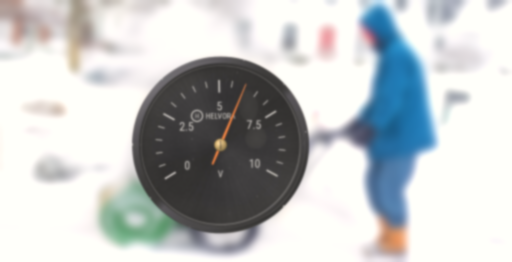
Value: 6 V
